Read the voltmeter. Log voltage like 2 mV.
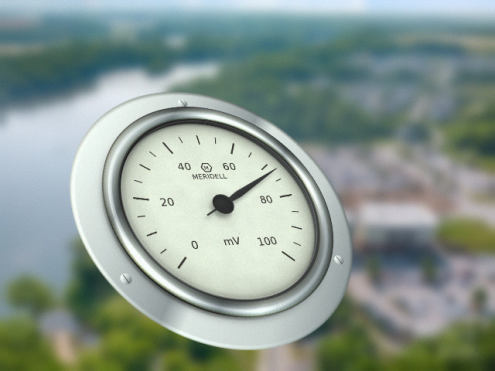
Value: 72.5 mV
